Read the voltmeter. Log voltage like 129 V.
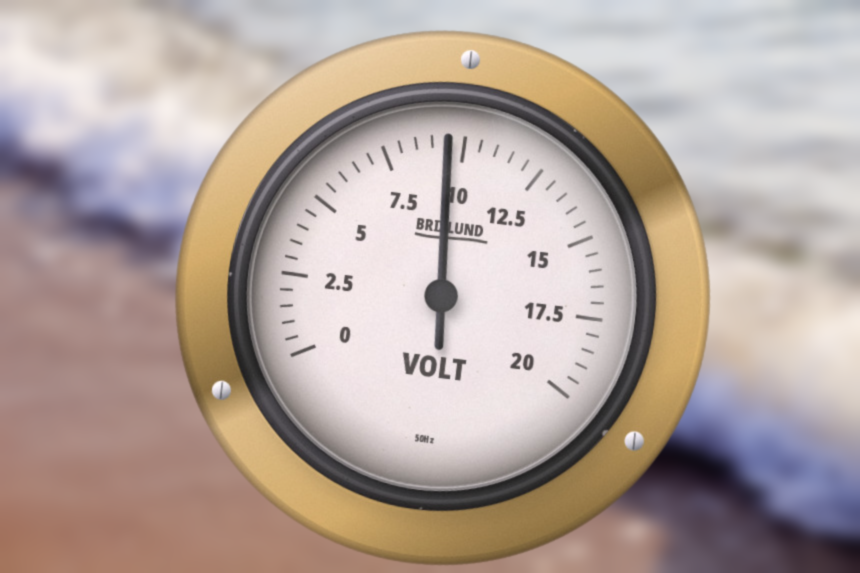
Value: 9.5 V
